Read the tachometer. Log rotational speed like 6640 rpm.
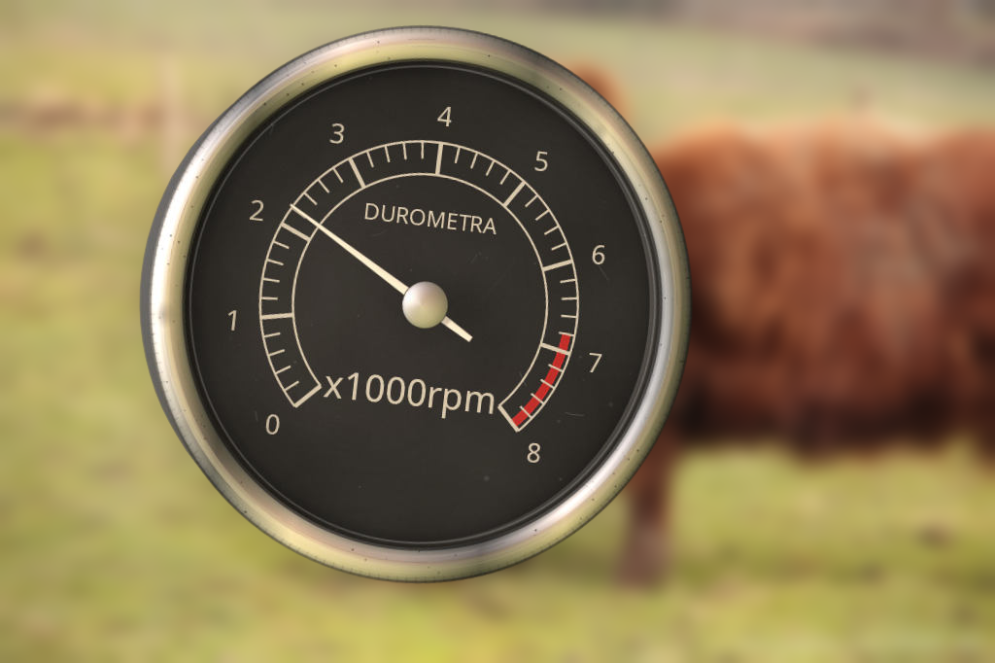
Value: 2200 rpm
